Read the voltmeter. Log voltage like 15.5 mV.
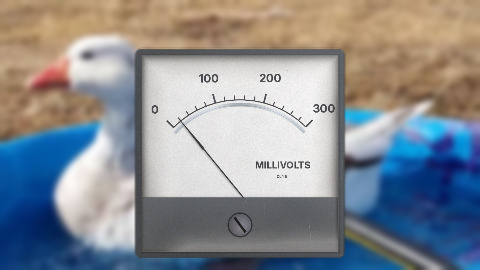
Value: 20 mV
